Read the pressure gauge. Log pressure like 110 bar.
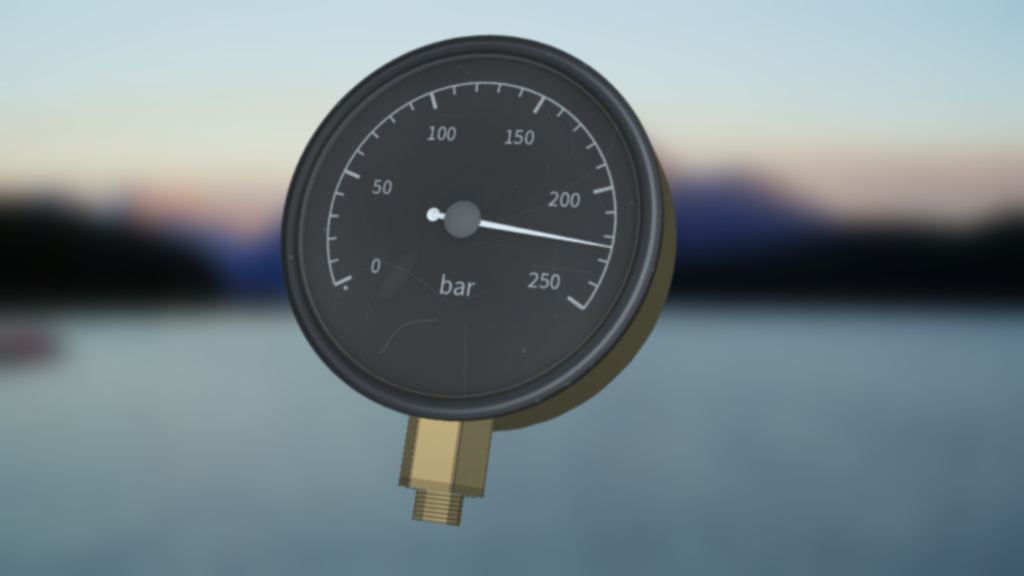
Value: 225 bar
